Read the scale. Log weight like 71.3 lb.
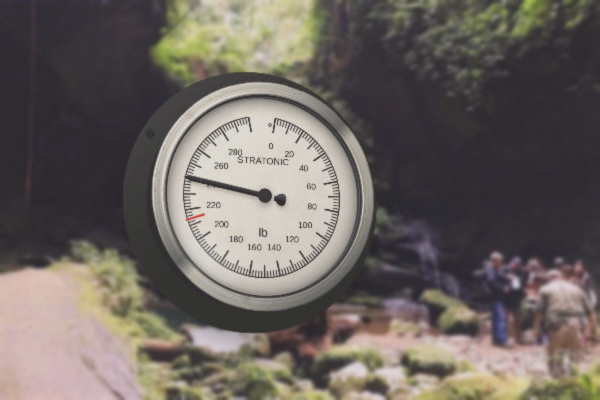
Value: 240 lb
